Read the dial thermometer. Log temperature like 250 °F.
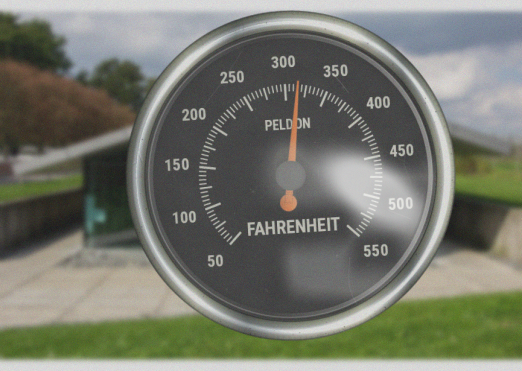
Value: 315 °F
